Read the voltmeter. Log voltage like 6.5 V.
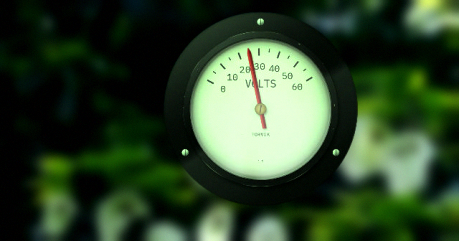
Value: 25 V
